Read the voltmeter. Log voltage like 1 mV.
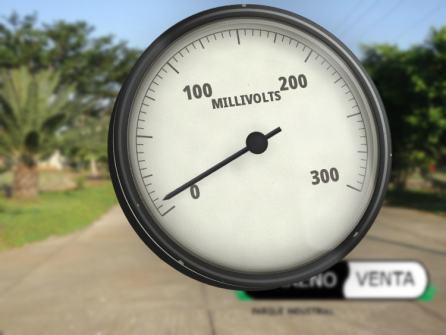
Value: 7.5 mV
